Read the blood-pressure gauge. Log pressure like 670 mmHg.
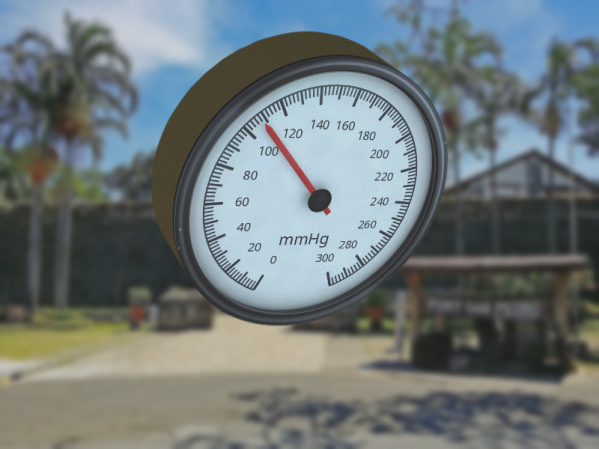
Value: 108 mmHg
